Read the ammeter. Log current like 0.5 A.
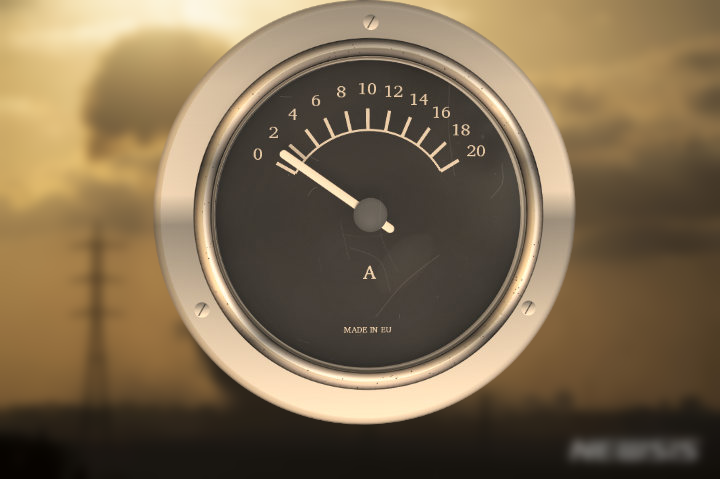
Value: 1 A
